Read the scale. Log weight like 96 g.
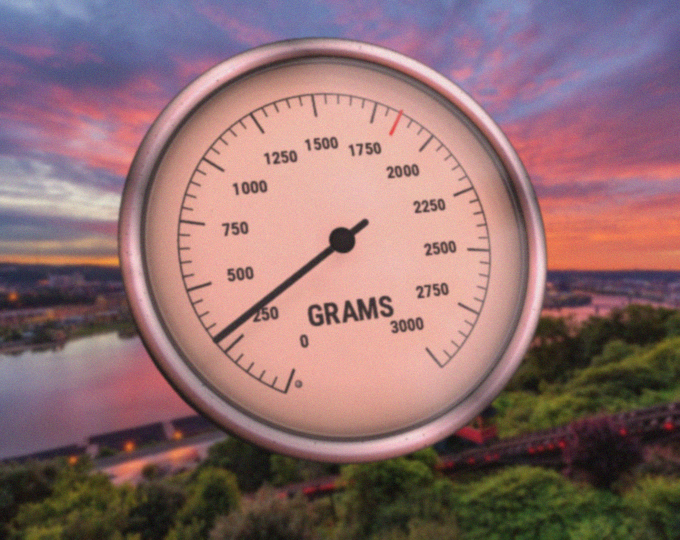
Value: 300 g
